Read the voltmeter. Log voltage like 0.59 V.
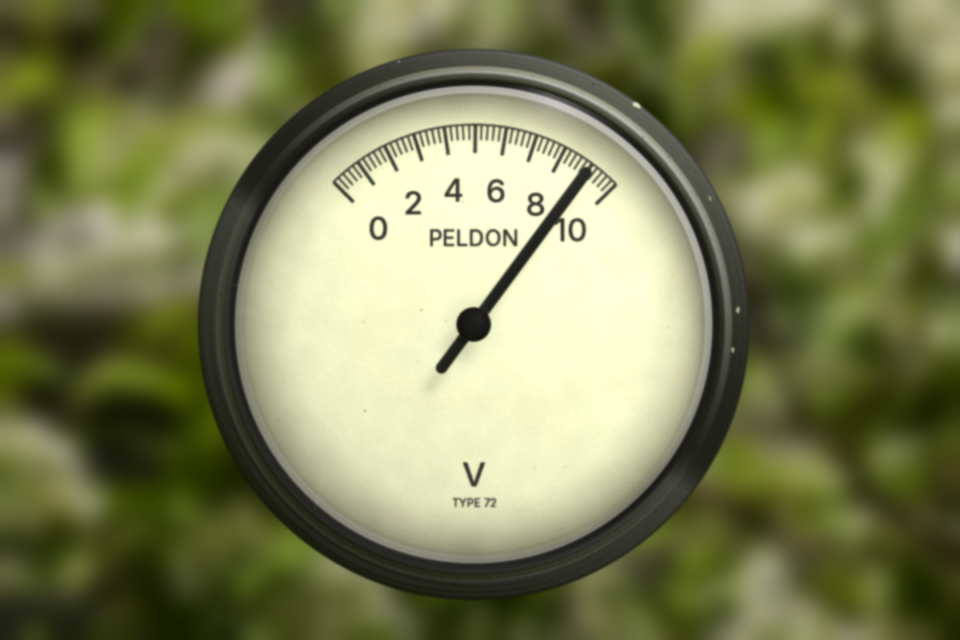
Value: 9 V
